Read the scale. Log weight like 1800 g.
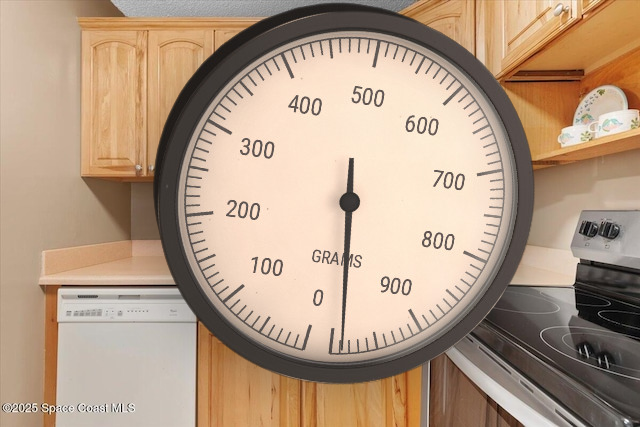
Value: 990 g
